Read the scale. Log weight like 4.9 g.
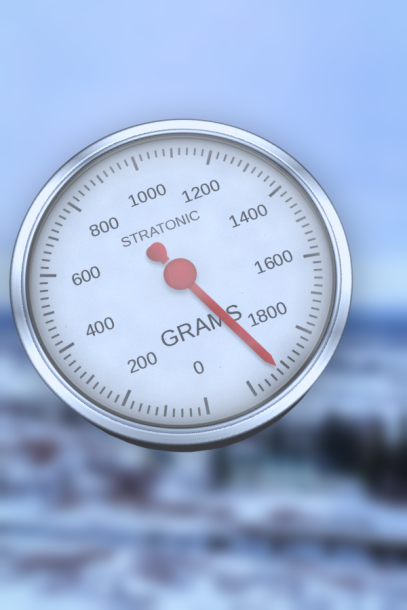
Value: 1920 g
